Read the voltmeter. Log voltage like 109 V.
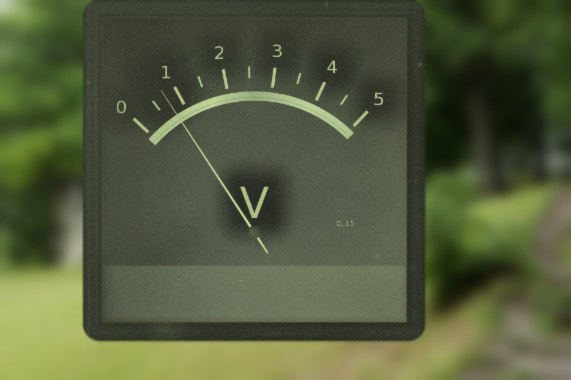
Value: 0.75 V
